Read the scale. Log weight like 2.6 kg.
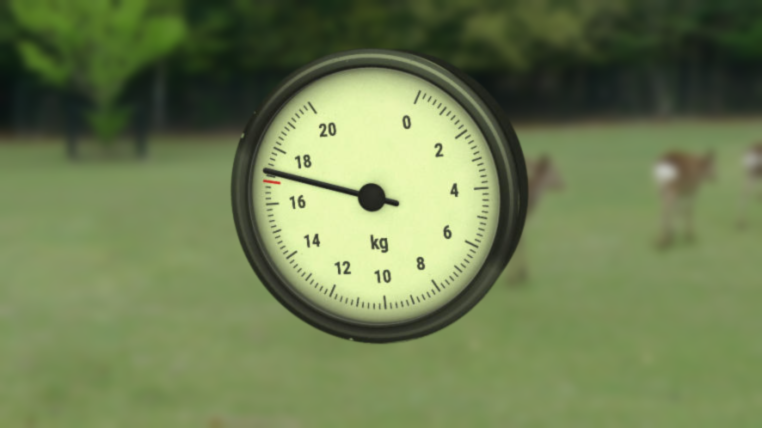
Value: 17.2 kg
